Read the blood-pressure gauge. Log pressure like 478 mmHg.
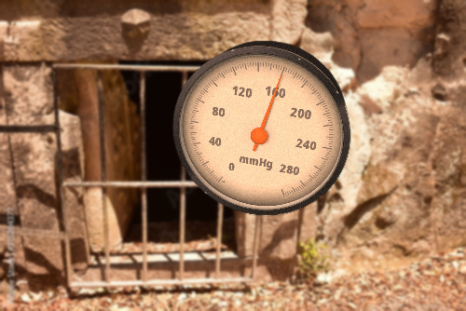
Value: 160 mmHg
